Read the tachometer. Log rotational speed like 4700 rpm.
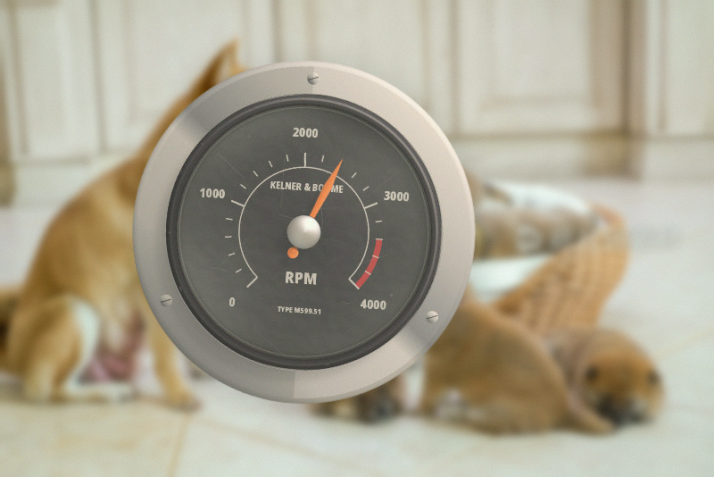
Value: 2400 rpm
